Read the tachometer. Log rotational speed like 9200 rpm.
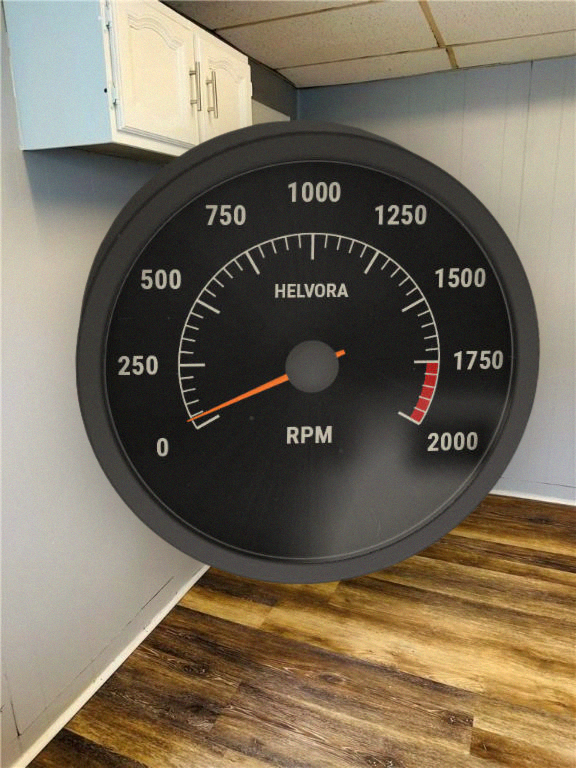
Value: 50 rpm
